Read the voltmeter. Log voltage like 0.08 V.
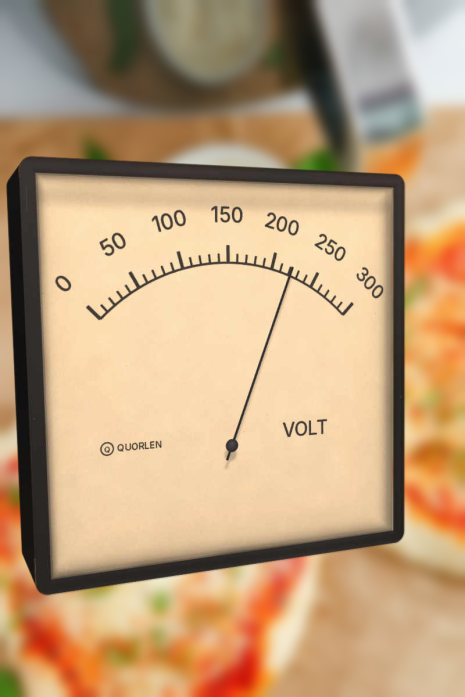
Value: 220 V
